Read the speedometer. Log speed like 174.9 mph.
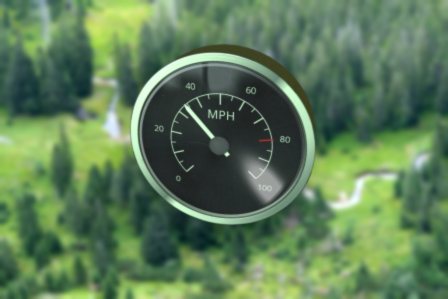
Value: 35 mph
